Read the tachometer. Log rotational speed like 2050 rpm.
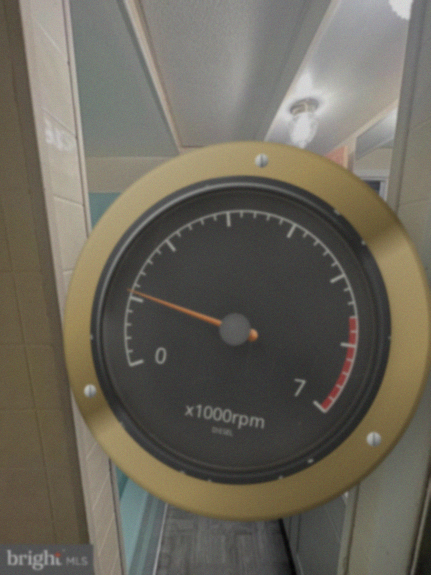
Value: 1100 rpm
